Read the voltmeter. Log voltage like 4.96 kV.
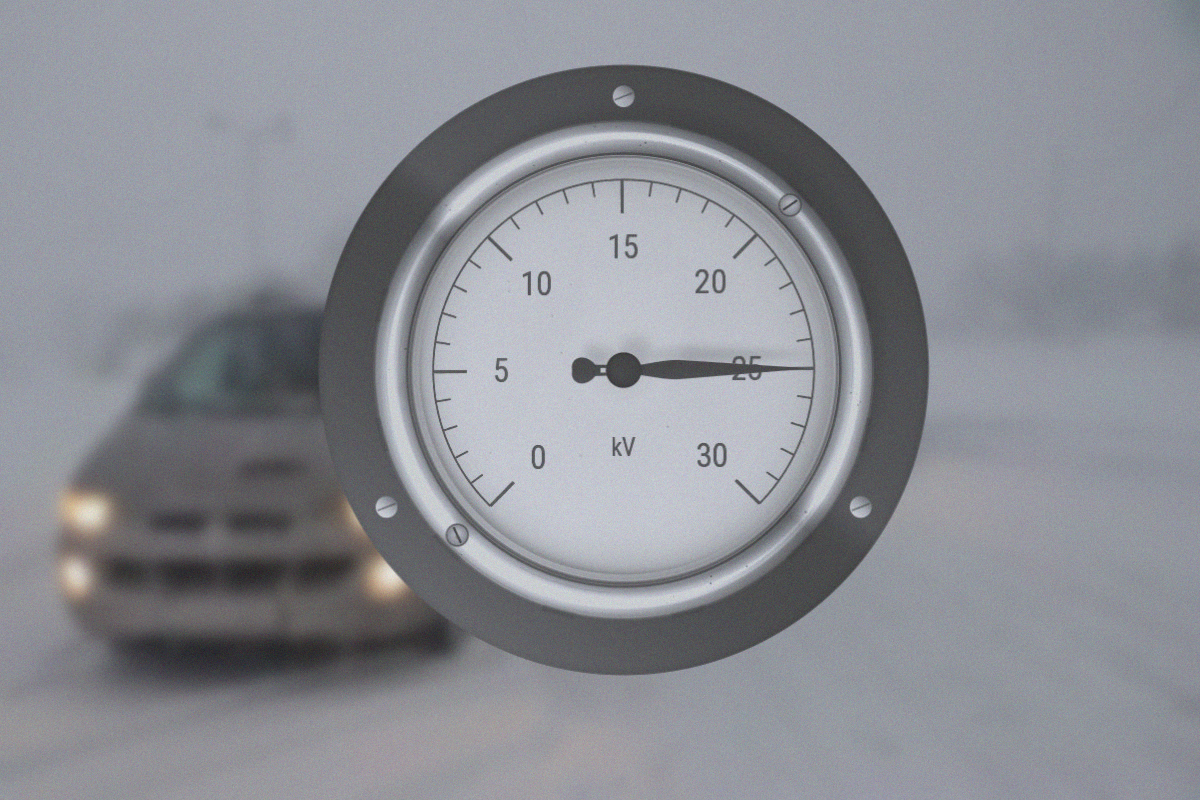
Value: 25 kV
